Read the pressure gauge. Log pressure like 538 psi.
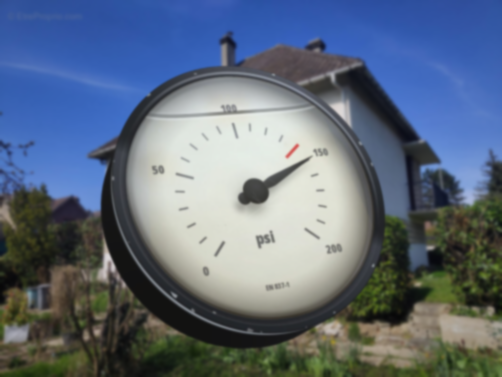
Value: 150 psi
